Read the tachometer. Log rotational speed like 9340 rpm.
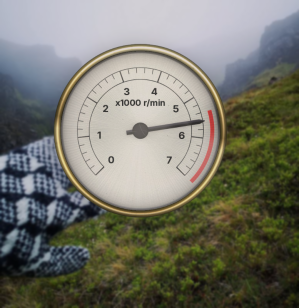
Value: 5600 rpm
